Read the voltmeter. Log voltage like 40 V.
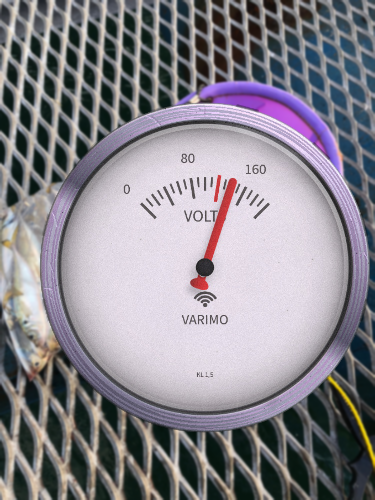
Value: 140 V
